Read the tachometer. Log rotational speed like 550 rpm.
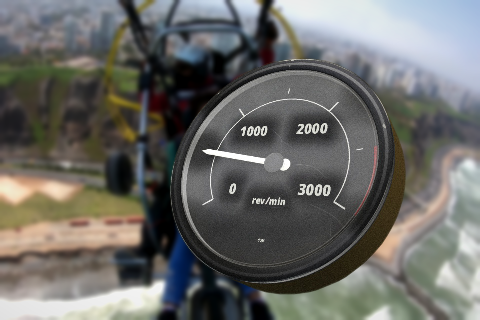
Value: 500 rpm
